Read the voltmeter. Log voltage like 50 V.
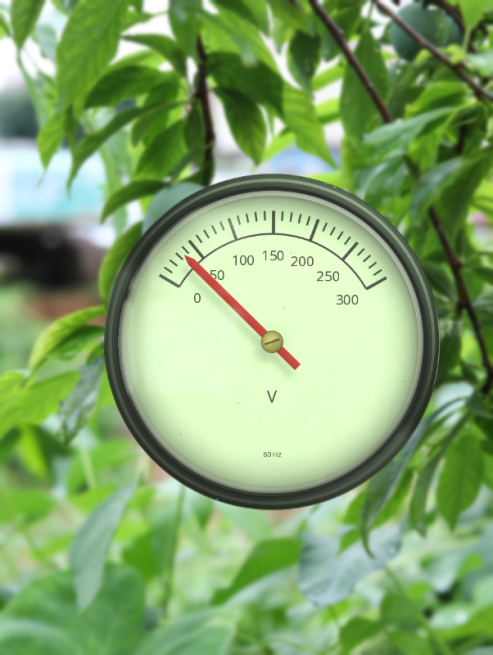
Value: 35 V
